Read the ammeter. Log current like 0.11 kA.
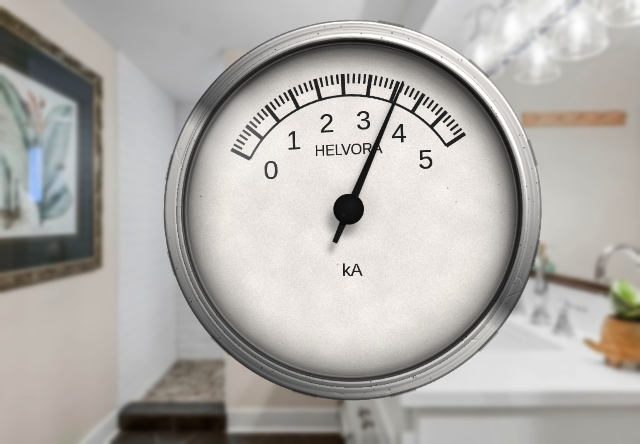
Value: 3.6 kA
